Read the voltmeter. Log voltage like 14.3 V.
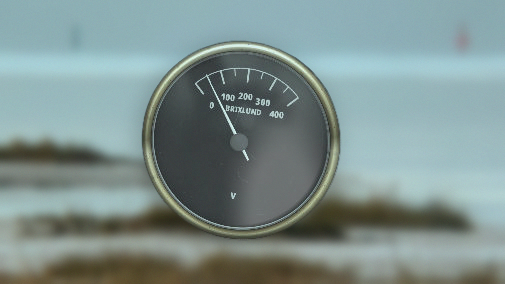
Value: 50 V
